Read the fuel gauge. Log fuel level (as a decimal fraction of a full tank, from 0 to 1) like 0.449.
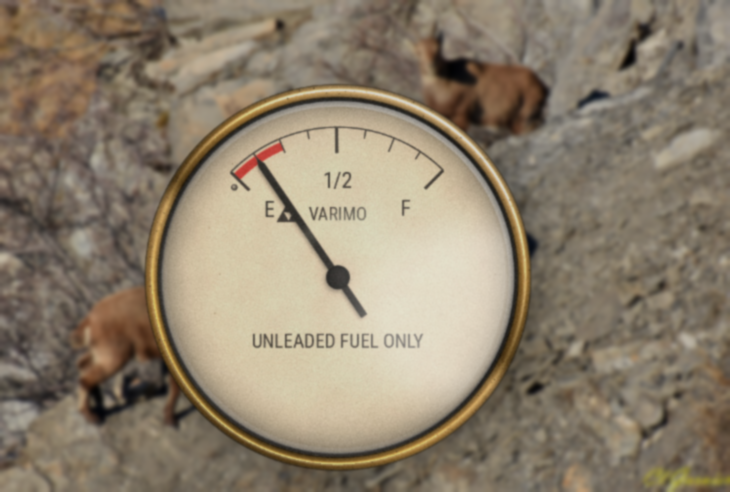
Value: 0.125
